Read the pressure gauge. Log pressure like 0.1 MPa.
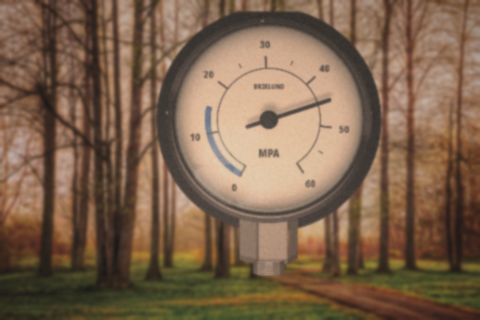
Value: 45 MPa
